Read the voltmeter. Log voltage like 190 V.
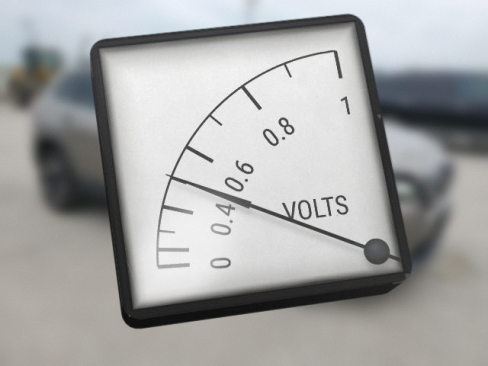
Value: 0.5 V
